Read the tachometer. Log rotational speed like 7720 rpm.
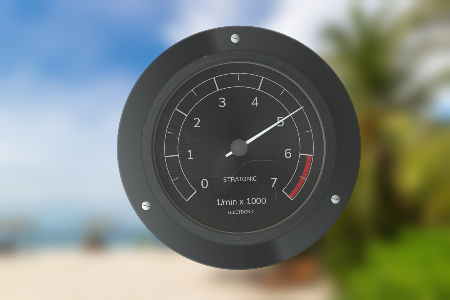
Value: 5000 rpm
